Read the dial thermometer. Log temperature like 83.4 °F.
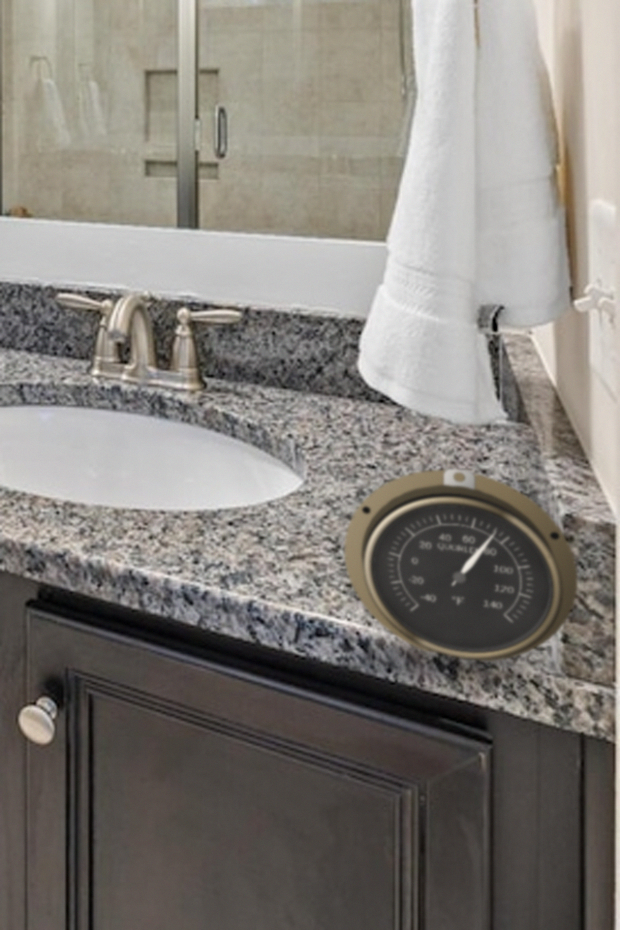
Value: 72 °F
